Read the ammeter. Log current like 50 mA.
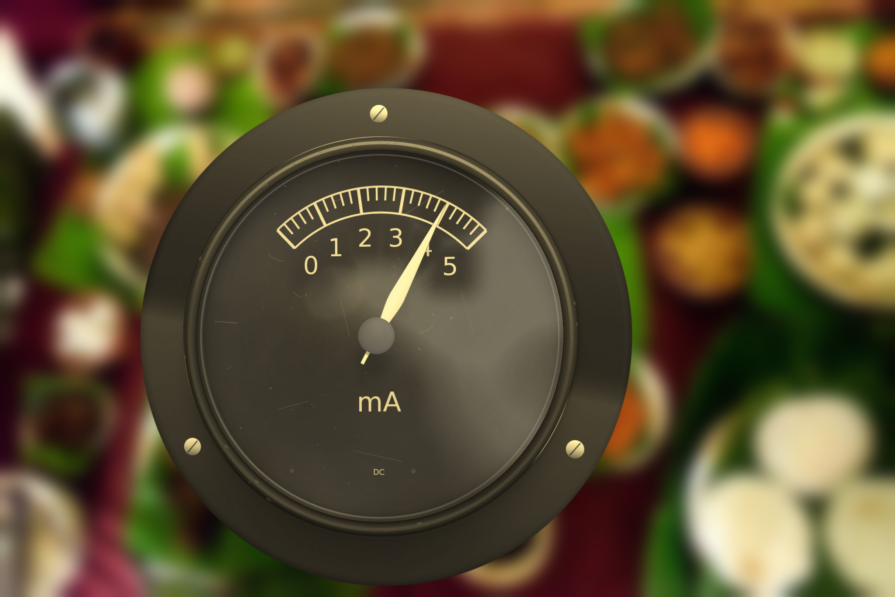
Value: 4 mA
